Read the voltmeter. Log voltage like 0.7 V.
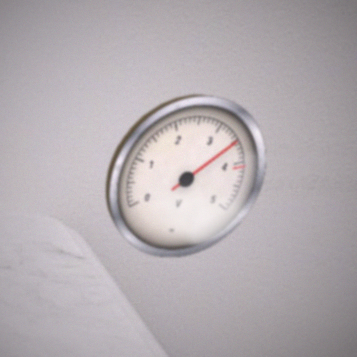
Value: 3.5 V
